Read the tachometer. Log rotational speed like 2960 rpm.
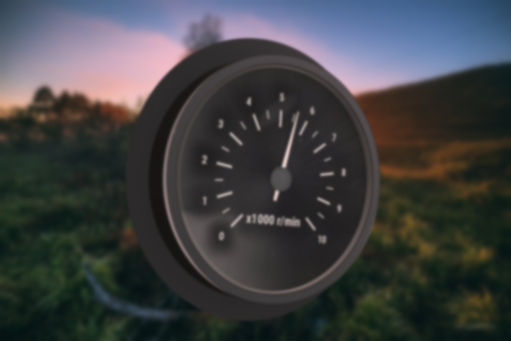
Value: 5500 rpm
